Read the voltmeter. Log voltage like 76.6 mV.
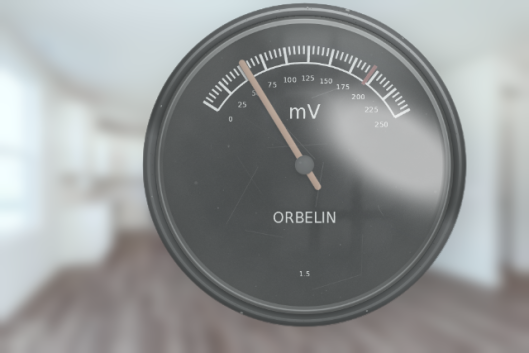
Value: 55 mV
